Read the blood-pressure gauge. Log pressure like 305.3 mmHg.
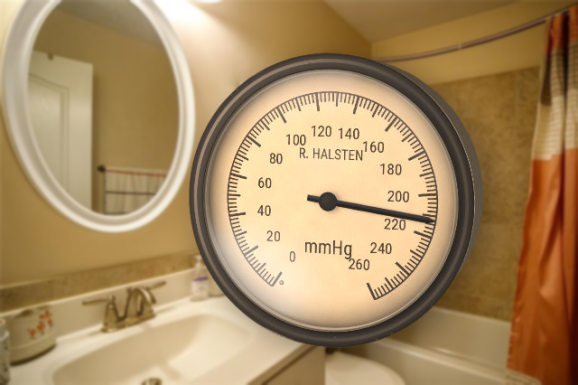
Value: 212 mmHg
